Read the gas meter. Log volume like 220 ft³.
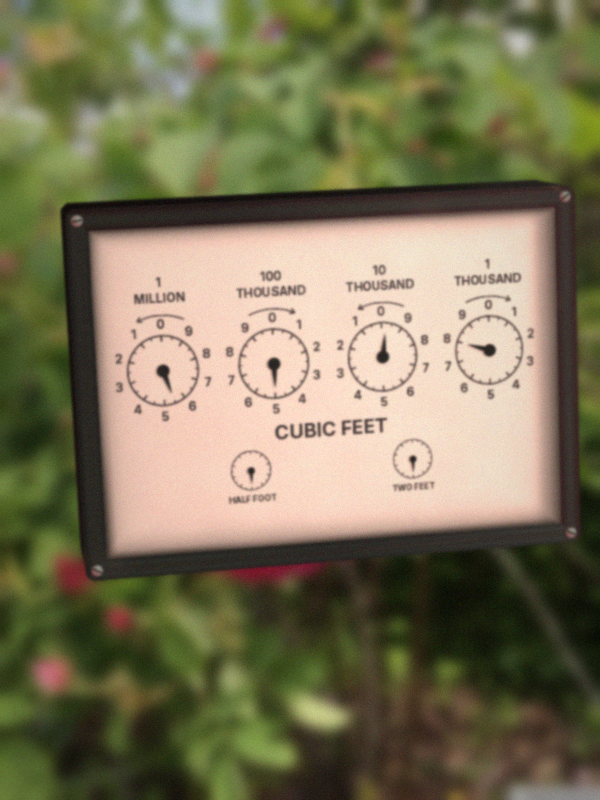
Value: 549800 ft³
